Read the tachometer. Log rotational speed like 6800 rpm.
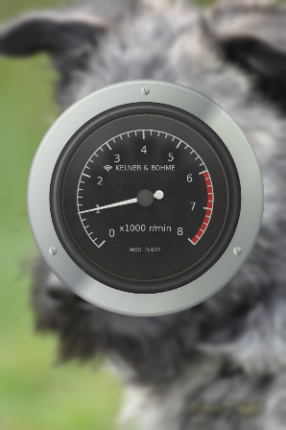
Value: 1000 rpm
